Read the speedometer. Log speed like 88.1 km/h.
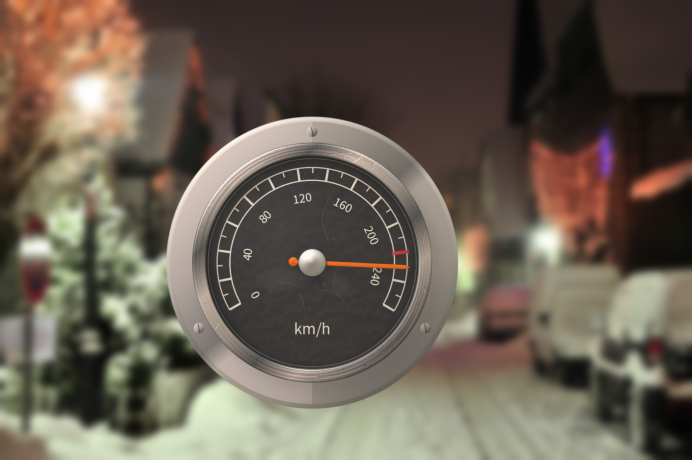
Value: 230 km/h
